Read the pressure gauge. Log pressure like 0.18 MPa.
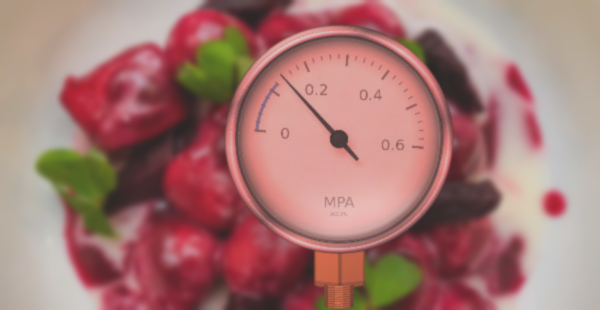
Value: 0.14 MPa
